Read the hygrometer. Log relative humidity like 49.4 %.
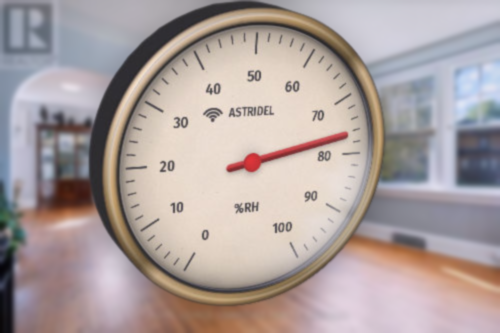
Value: 76 %
